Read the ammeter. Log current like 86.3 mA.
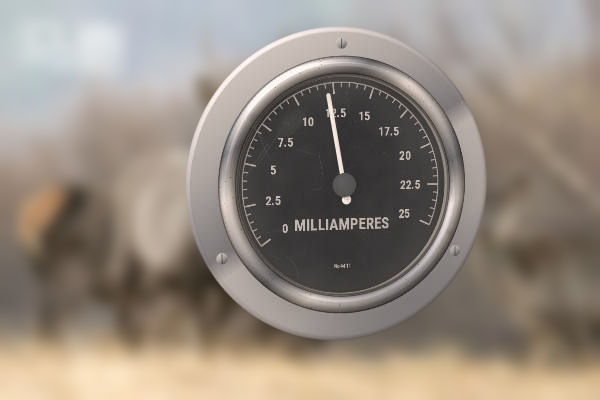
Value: 12 mA
